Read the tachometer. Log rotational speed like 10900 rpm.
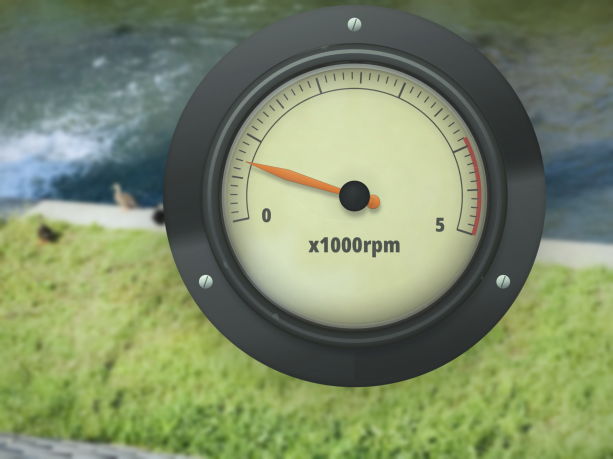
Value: 700 rpm
